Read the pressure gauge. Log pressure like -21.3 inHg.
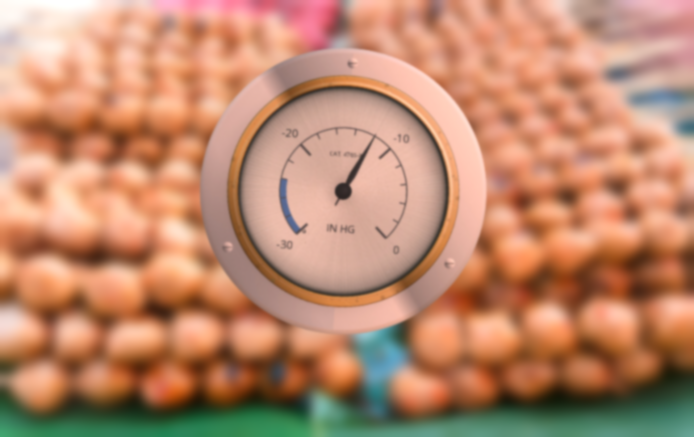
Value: -12 inHg
